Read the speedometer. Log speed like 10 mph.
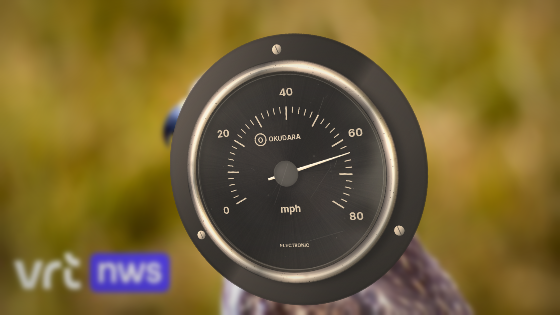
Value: 64 mph
